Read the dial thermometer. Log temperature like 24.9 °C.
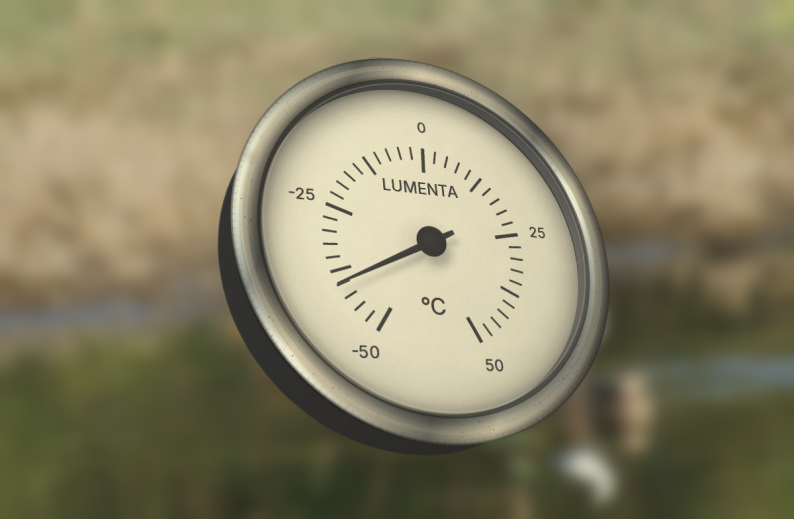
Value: -40 °C
